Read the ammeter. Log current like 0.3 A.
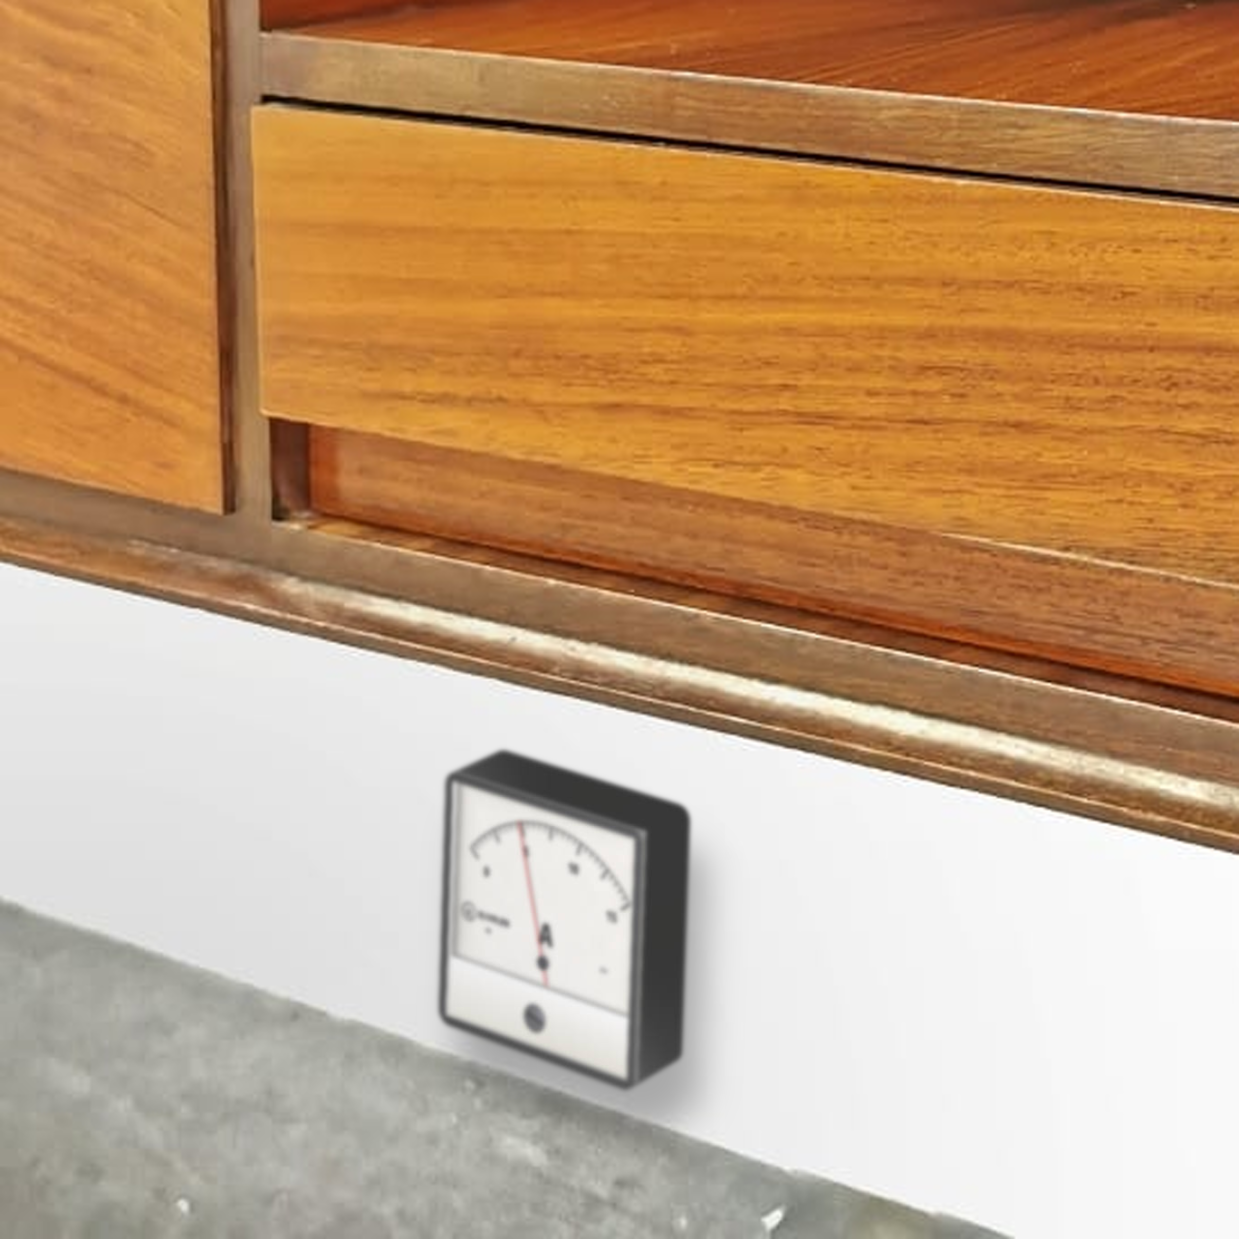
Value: 5 A
